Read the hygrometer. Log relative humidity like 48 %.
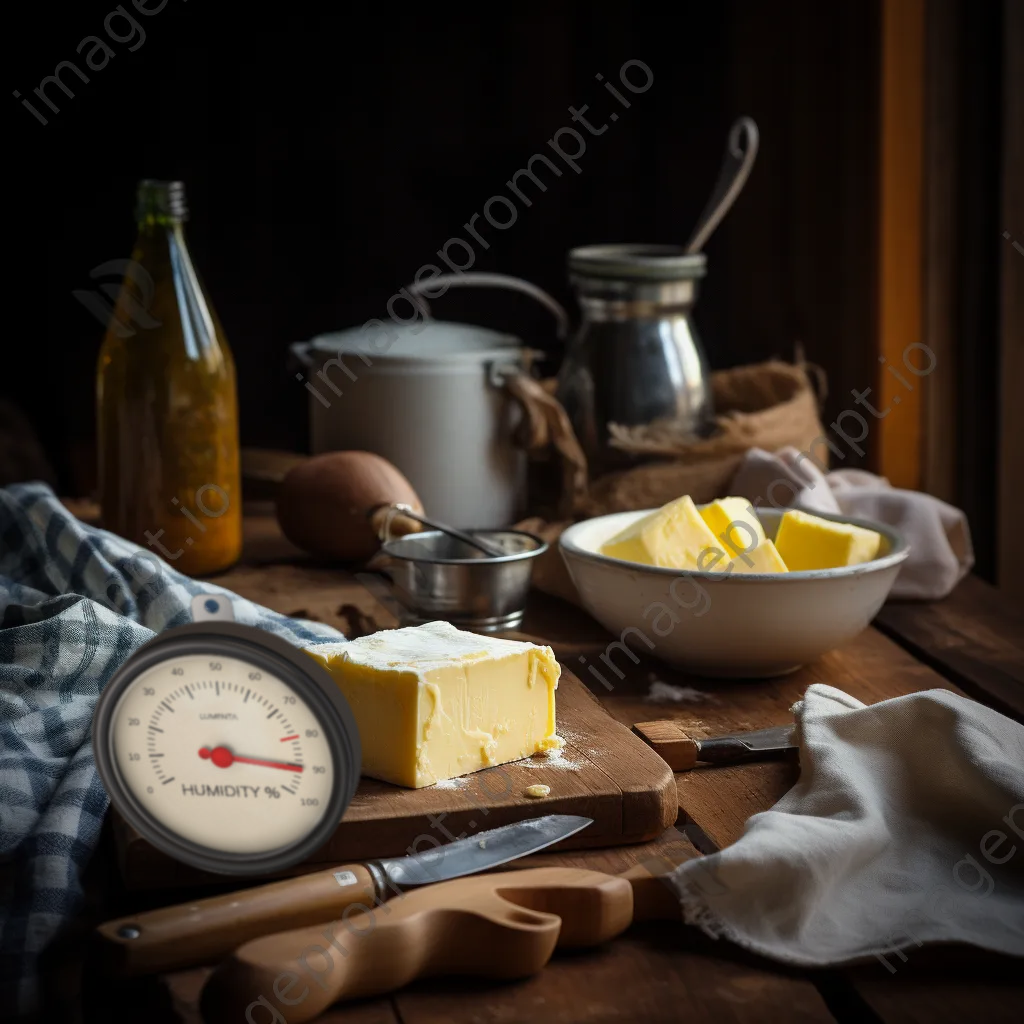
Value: 90 %
